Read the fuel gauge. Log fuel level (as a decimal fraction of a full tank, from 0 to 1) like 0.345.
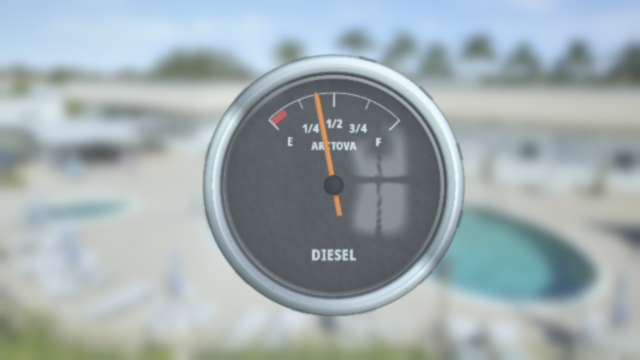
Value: 0.375
